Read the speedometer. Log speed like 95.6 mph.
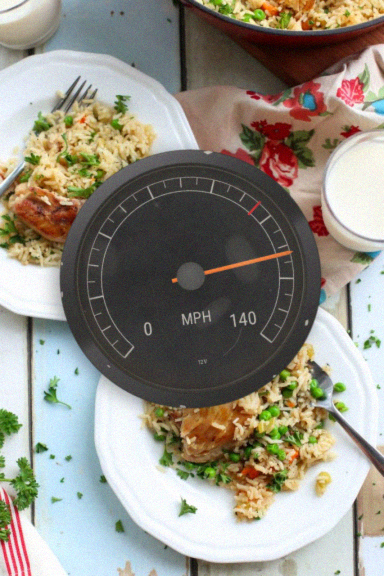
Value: 112.5 mph
